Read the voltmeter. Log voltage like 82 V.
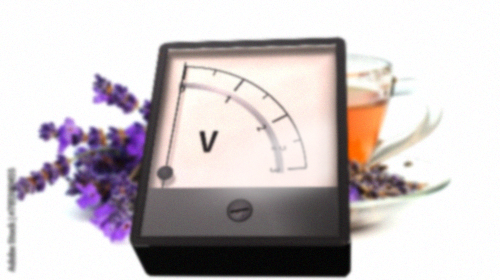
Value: 0 V
